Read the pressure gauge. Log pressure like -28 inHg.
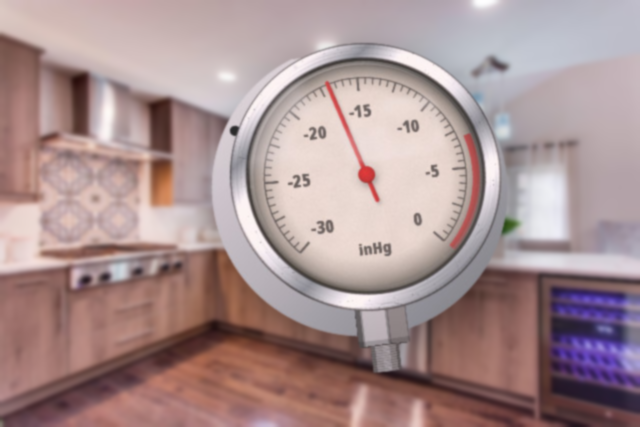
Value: -17 inHg
